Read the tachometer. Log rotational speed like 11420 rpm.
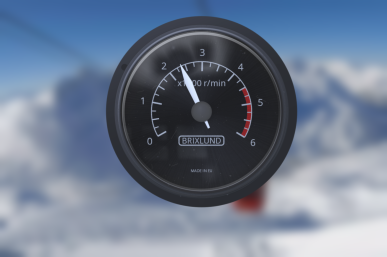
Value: 2375 rpm
